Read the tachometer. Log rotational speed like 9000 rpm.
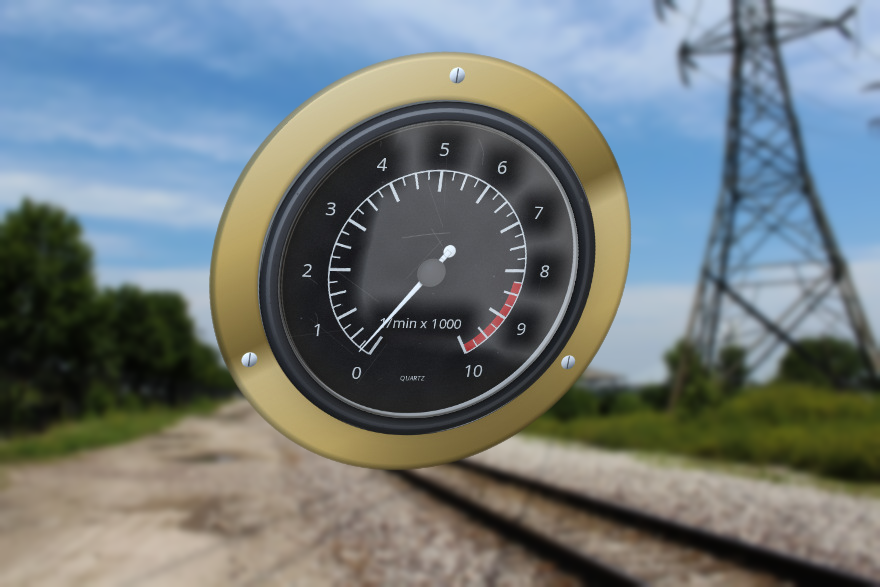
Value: 250 rpm
